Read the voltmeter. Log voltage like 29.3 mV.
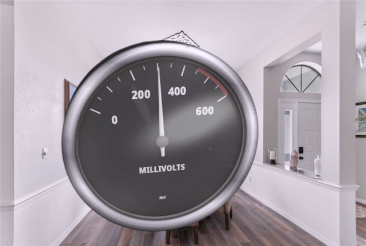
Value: 300 mV
